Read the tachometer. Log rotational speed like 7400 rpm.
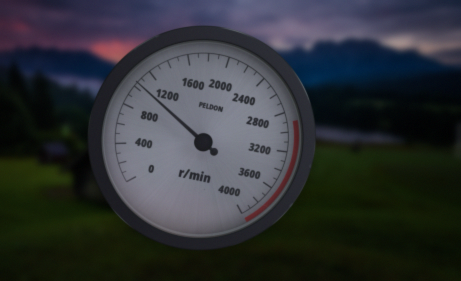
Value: 1050 rpm
